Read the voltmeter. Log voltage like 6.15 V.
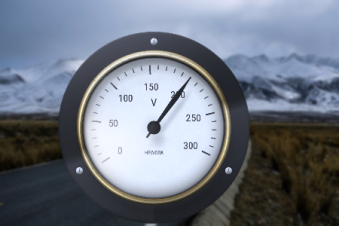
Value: 200 V
